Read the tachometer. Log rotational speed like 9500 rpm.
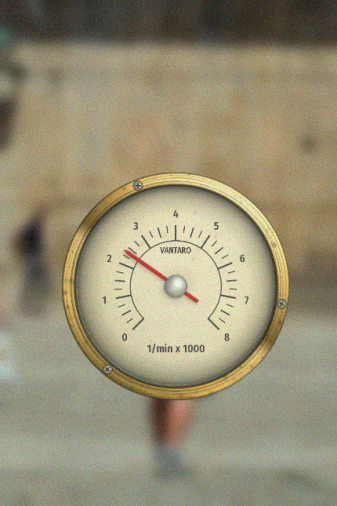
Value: 2375 rpm
